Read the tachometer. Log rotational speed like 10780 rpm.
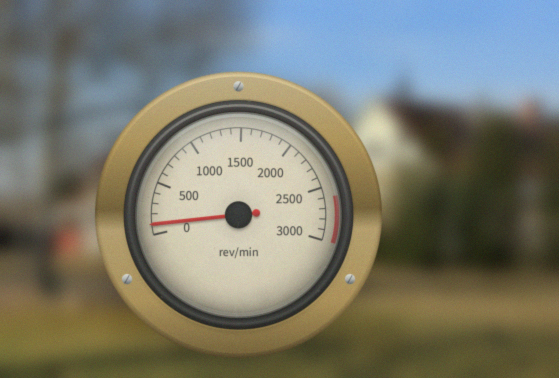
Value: 100 rpm
